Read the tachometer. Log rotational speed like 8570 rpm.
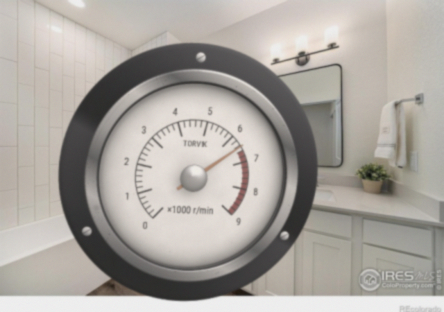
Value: 6400 rpm
